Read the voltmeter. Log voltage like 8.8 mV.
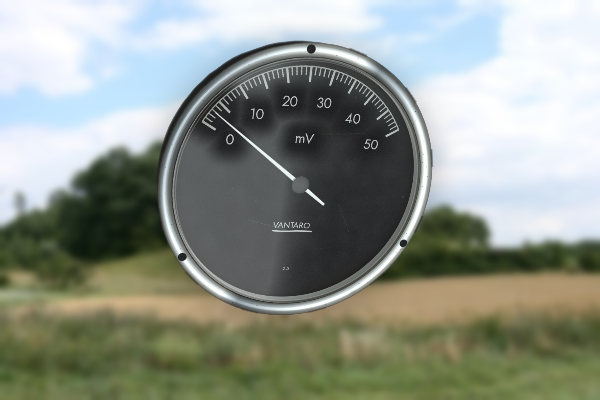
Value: 3 mV
